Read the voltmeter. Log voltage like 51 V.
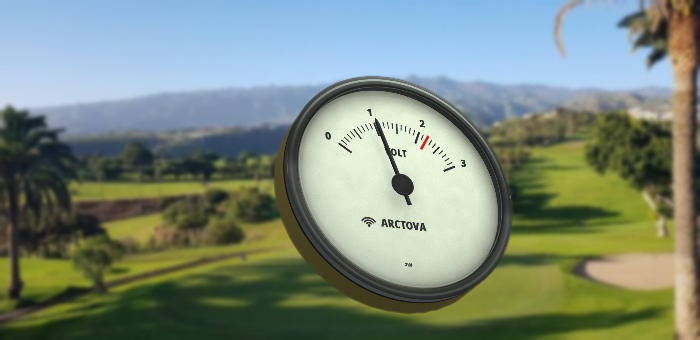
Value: 1 V
